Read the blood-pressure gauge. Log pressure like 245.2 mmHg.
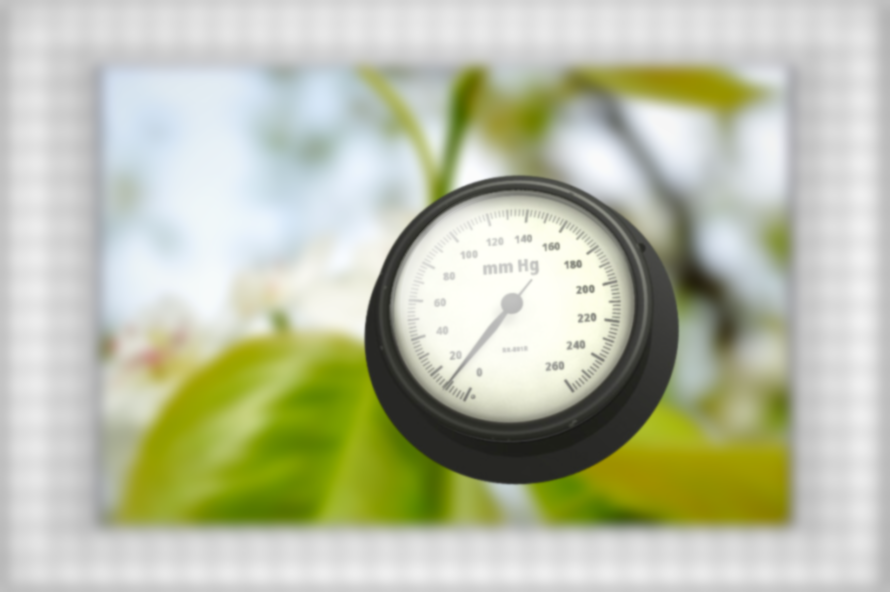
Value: 10 mmHg
